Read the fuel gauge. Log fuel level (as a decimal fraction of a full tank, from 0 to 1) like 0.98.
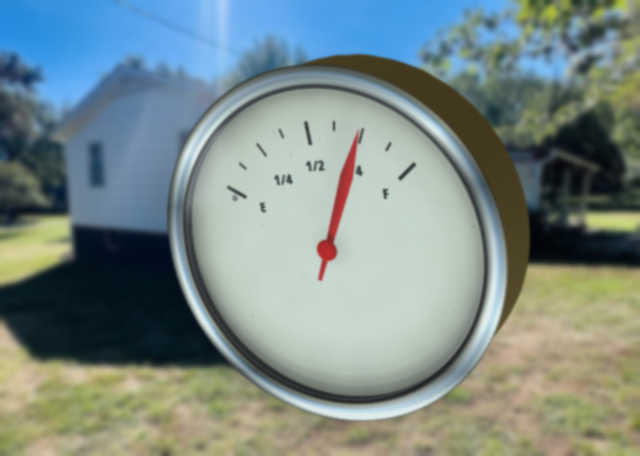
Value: 0.75
